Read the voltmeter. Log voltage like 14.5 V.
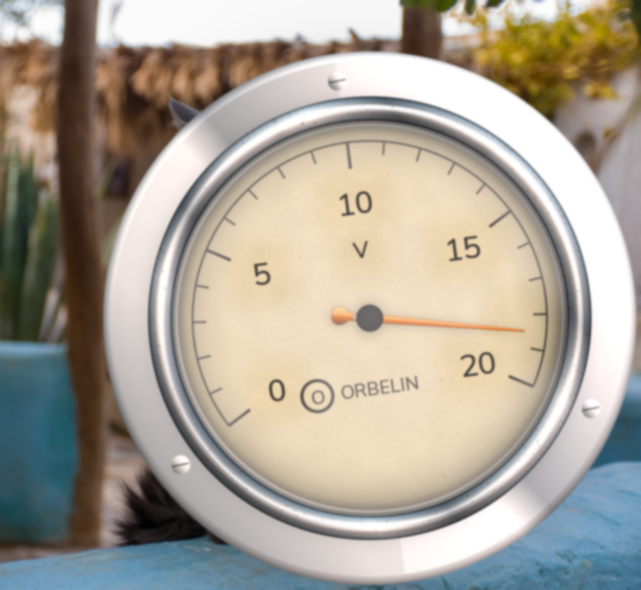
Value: 18.5 V
